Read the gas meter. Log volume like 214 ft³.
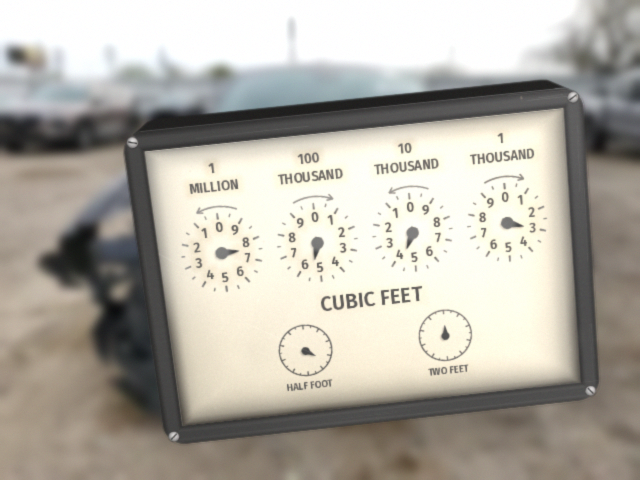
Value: 754300 ft³
